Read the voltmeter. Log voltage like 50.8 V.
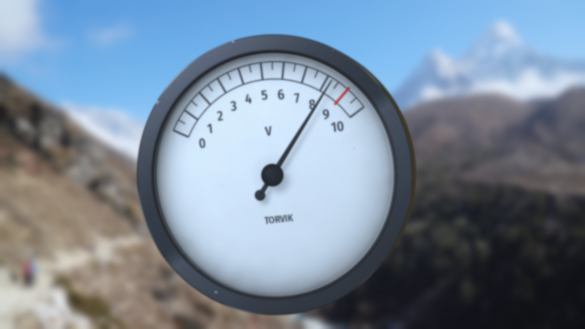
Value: 8.25 V
